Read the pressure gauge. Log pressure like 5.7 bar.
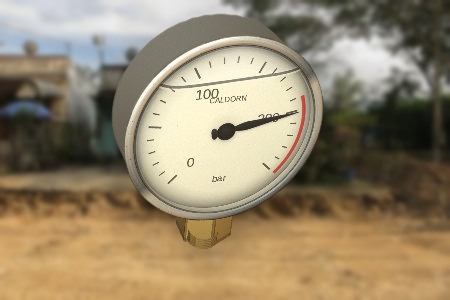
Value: 200 bar
